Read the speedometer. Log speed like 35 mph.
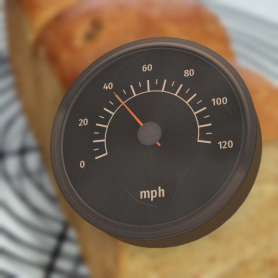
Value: 40 mph
